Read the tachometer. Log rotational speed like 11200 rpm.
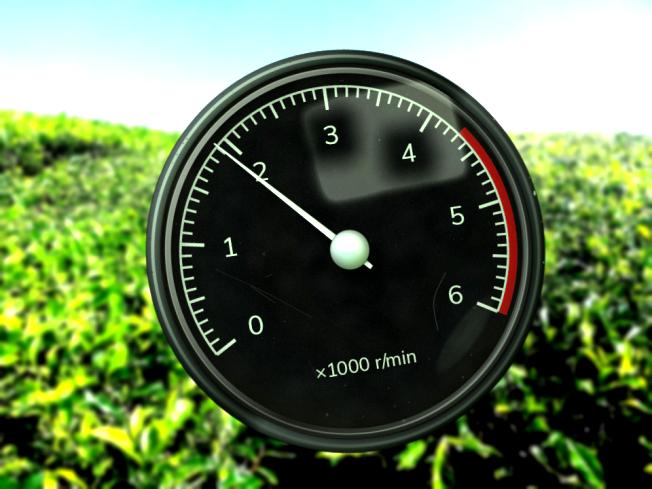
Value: 1900 rpm
